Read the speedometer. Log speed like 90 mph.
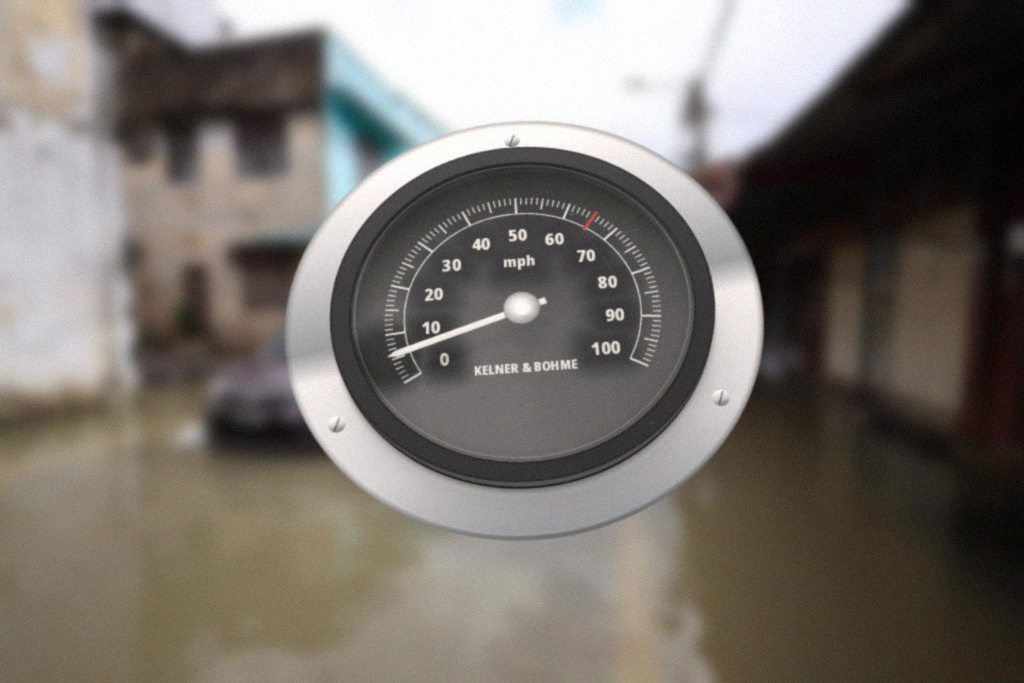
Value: 5 mph
